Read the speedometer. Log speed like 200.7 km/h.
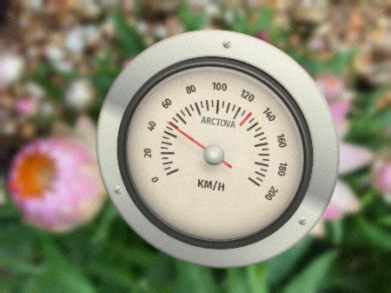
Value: 50 km/h
